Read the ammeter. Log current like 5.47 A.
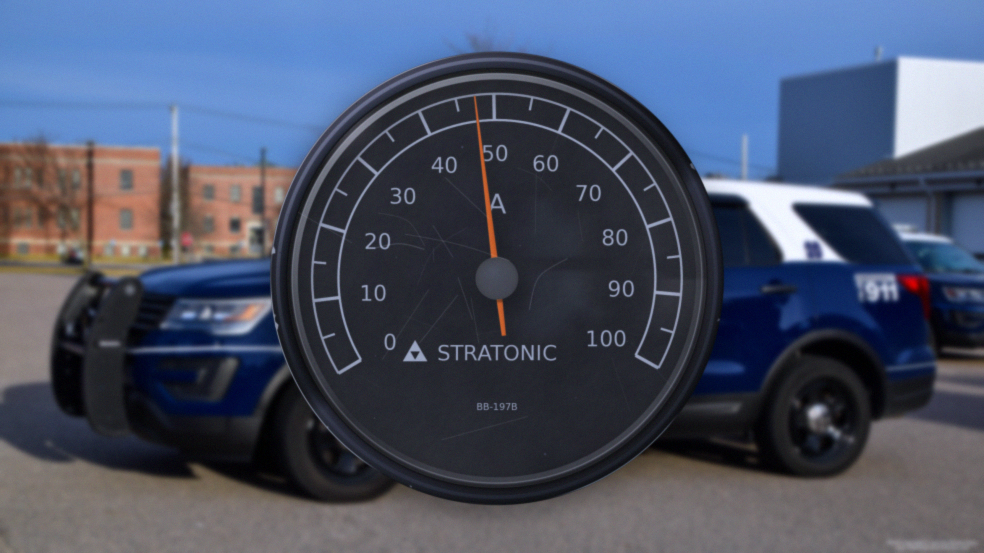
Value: 47.5 A
